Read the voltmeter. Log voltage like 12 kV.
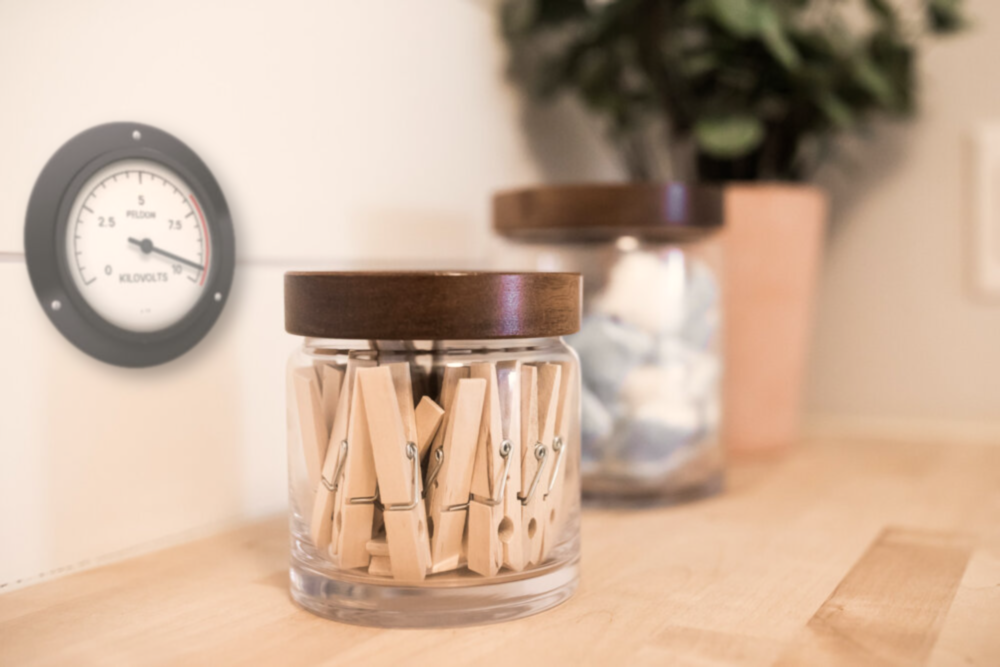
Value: 9.5 kV
